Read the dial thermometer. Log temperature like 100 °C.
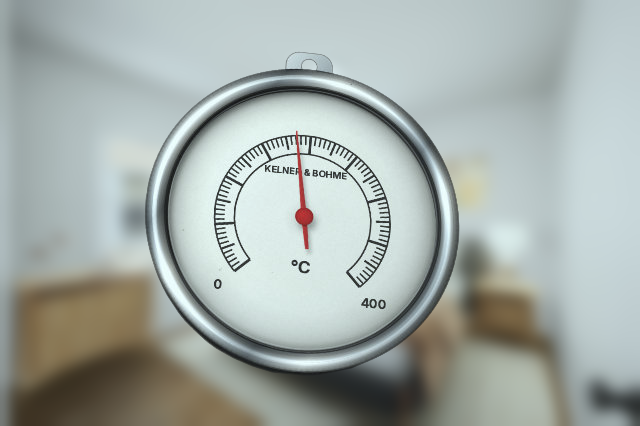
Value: 185 °C
